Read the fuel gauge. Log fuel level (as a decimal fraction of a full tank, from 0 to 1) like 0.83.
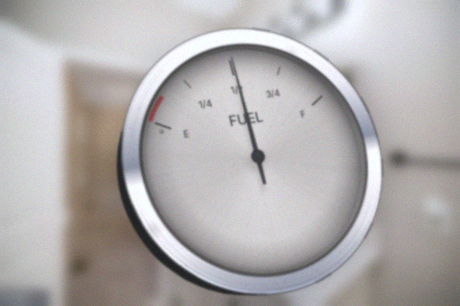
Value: 0.5
